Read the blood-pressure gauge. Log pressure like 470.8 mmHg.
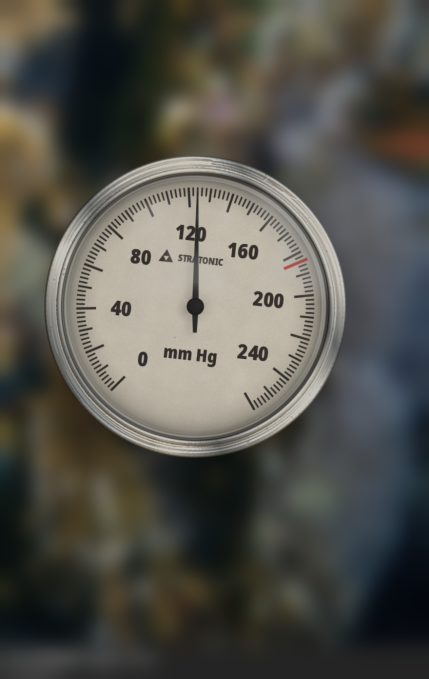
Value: 124 mmHg
